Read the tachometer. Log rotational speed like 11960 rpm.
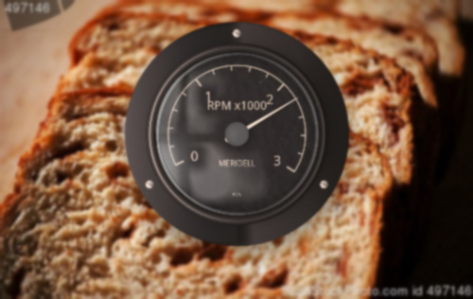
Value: 2200 rpm
